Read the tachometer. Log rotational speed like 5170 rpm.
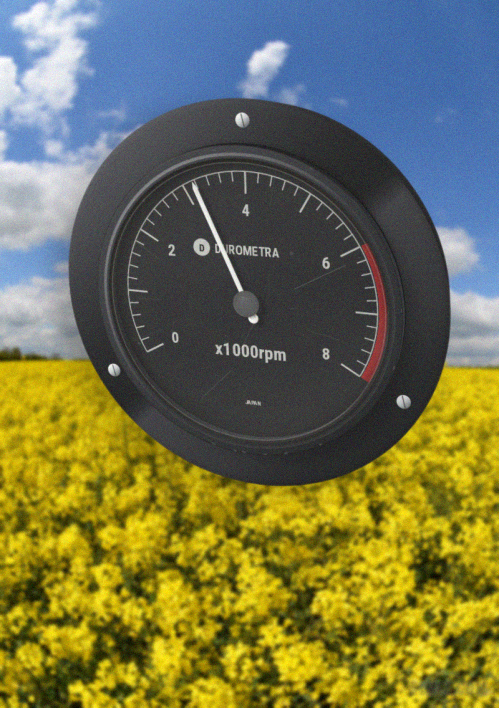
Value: 3200 rpm
